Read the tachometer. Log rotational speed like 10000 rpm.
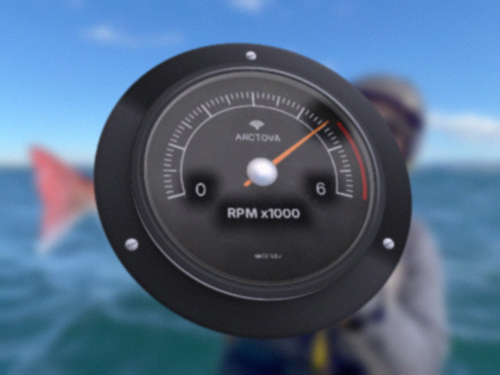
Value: 4500 rpm
